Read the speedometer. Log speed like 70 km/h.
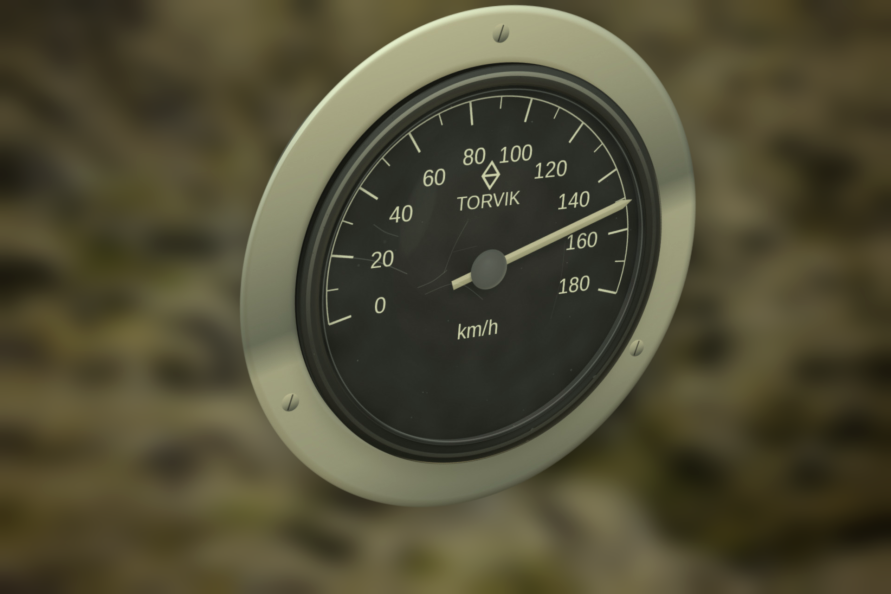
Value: 150 km/h
